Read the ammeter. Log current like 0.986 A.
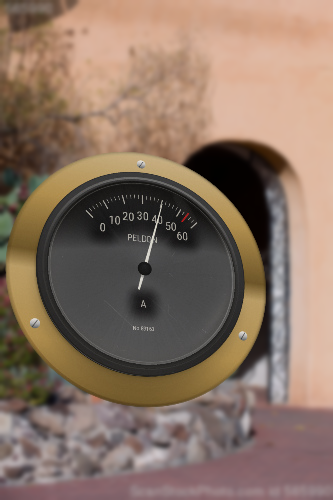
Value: 40 A
